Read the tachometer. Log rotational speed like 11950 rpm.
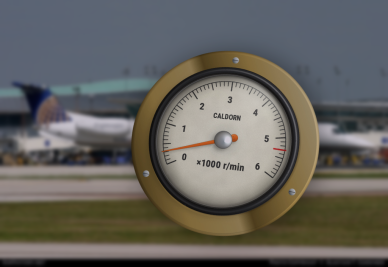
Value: 300 rpm
